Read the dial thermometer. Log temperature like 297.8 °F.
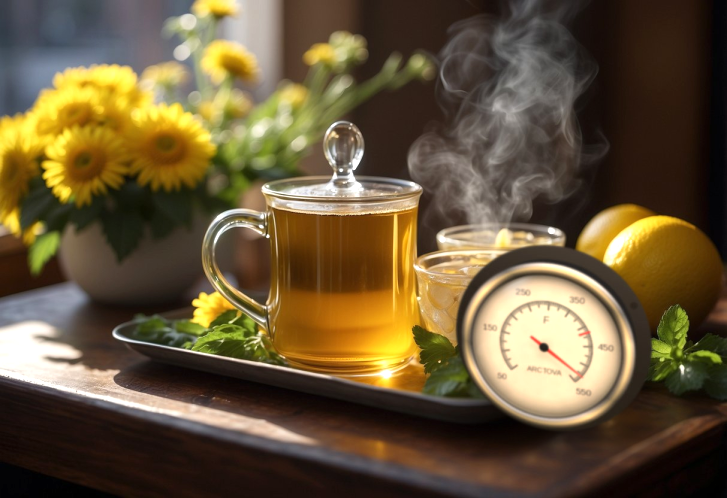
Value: 525 °F
